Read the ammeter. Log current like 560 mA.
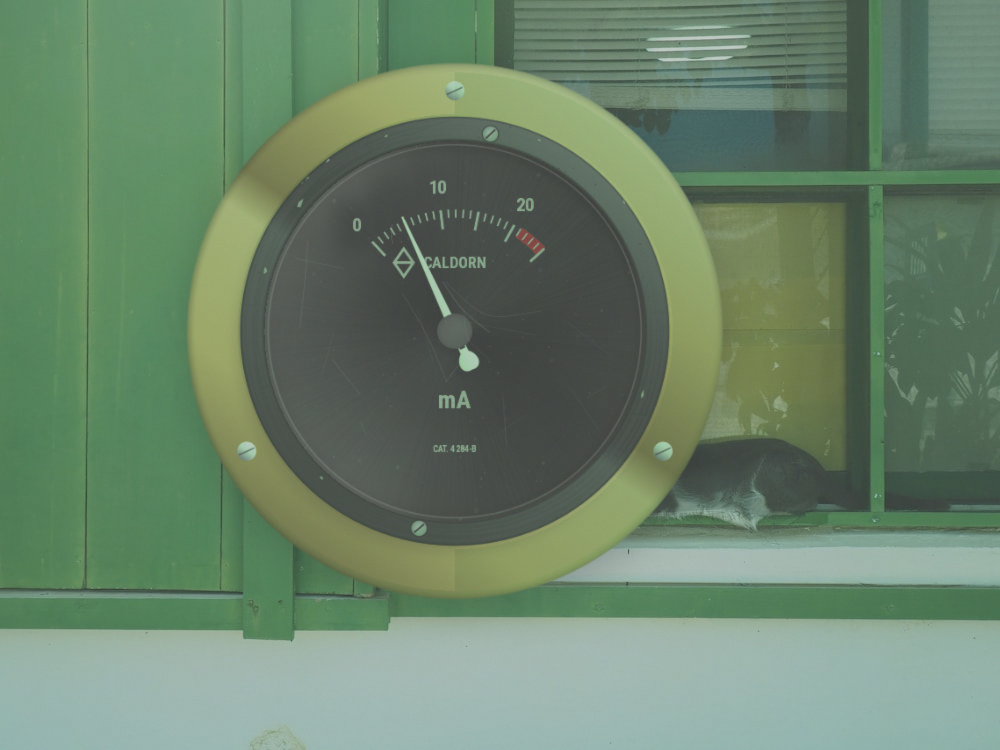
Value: 5 mA
